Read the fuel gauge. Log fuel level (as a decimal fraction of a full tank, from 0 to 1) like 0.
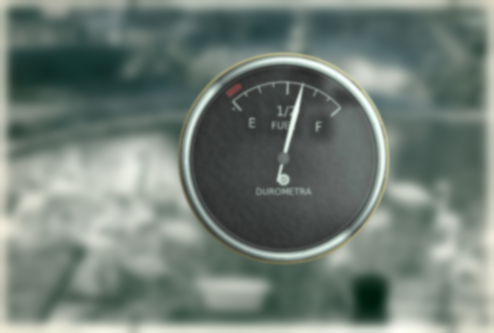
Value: 0.625
